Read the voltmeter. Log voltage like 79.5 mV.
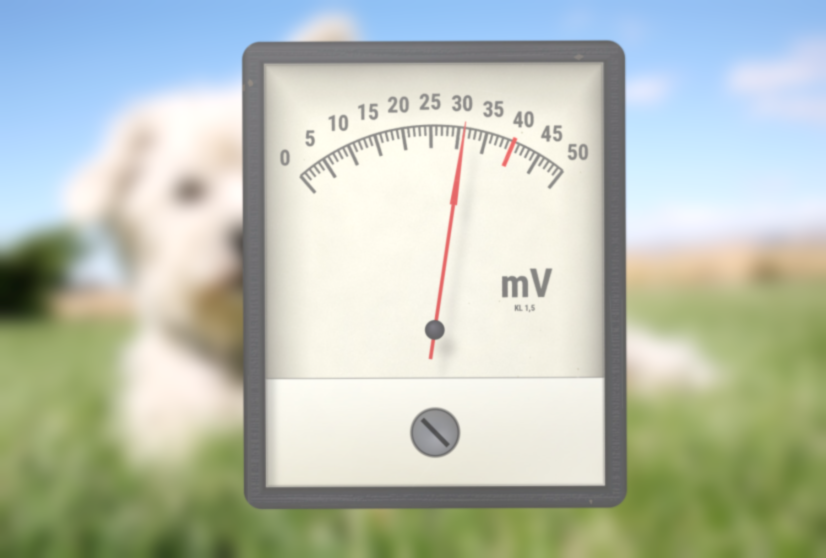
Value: 31 mV
